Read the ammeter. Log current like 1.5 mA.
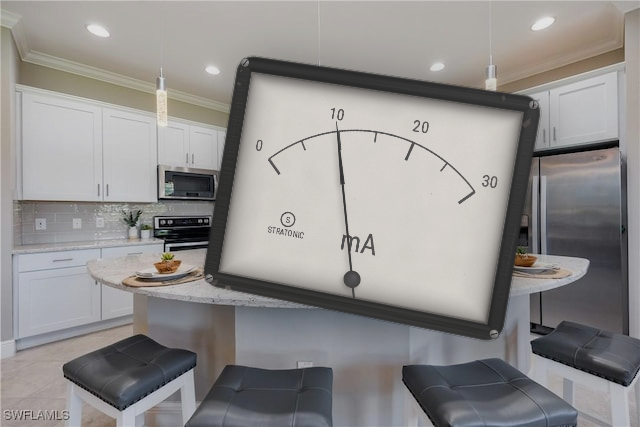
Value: 10 mA
